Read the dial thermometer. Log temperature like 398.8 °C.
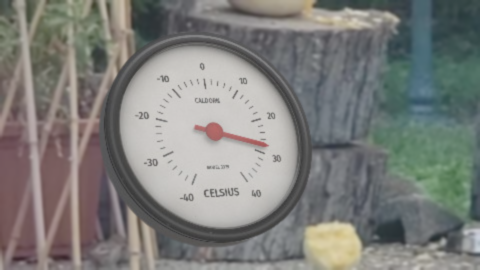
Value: 28 °C
